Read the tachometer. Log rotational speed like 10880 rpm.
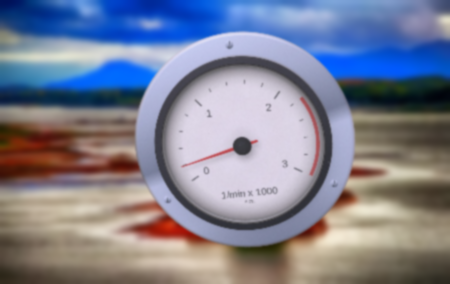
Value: 200 rpm
